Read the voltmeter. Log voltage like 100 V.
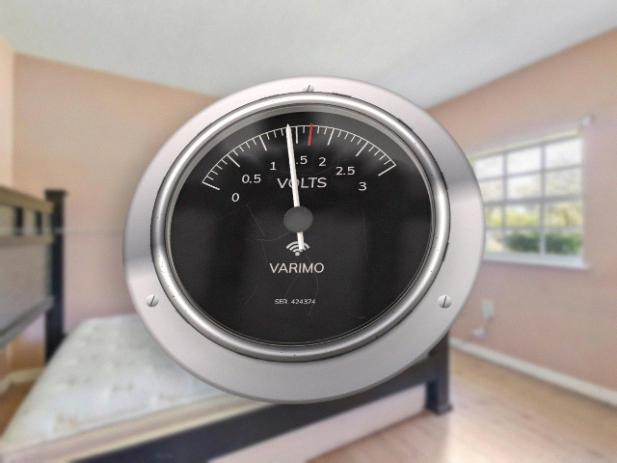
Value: 1.4 V
